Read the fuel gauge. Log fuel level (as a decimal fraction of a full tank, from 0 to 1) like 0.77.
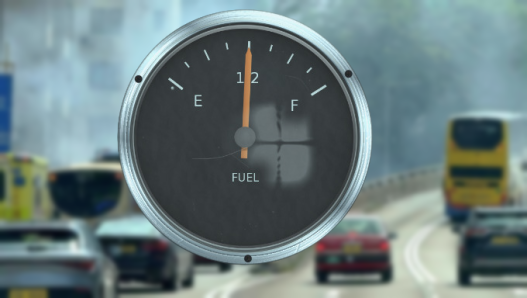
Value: 0.5
